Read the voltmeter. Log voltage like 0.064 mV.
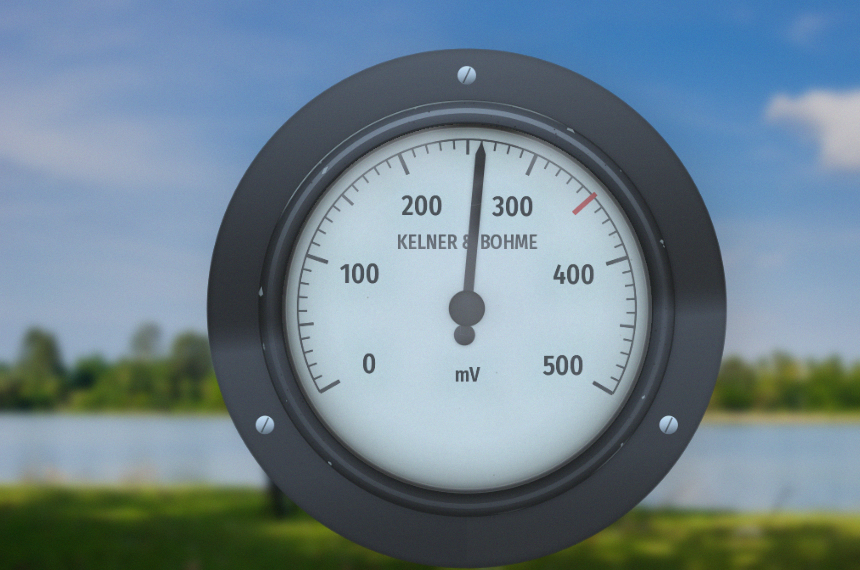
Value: 260 mV
